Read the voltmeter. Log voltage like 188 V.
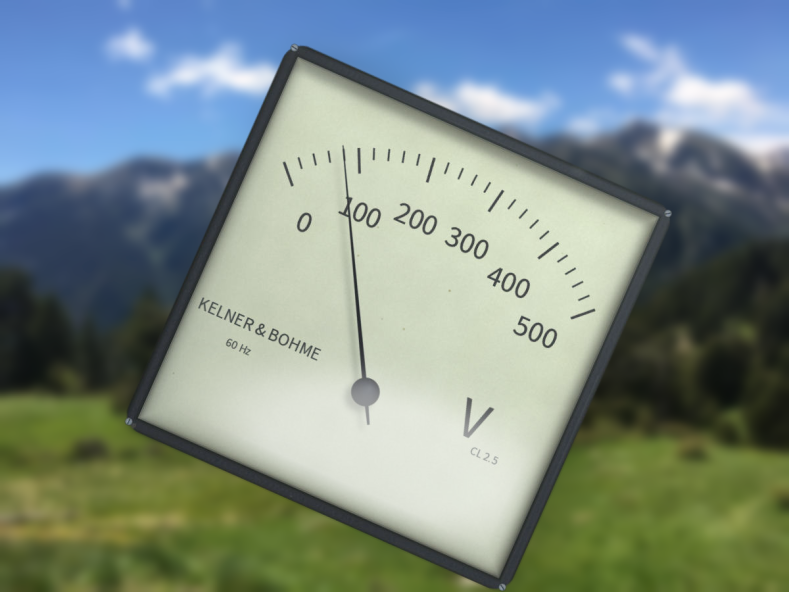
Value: 80 V
